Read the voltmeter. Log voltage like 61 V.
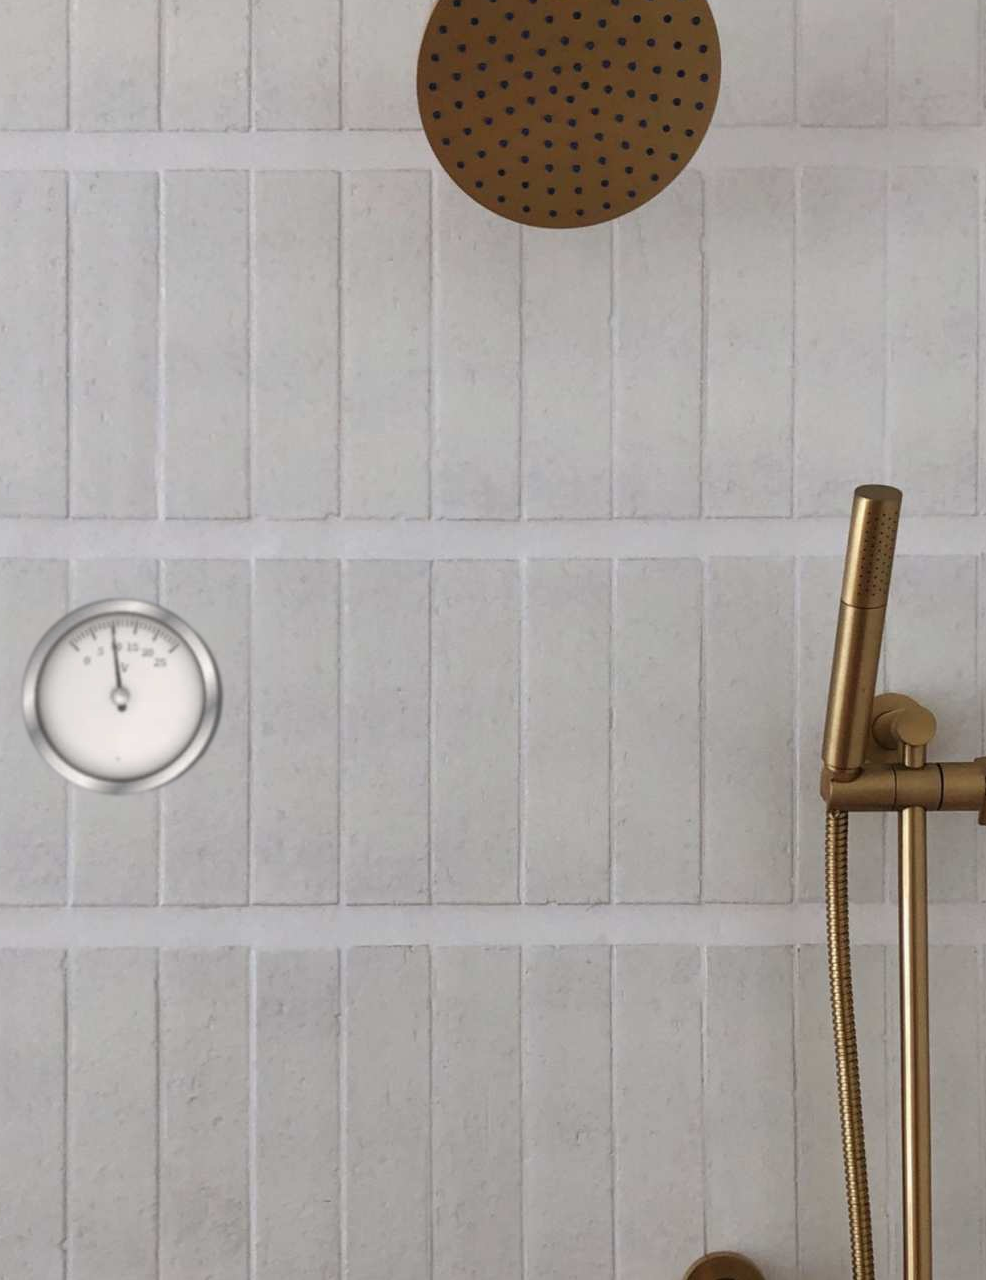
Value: 10 V
